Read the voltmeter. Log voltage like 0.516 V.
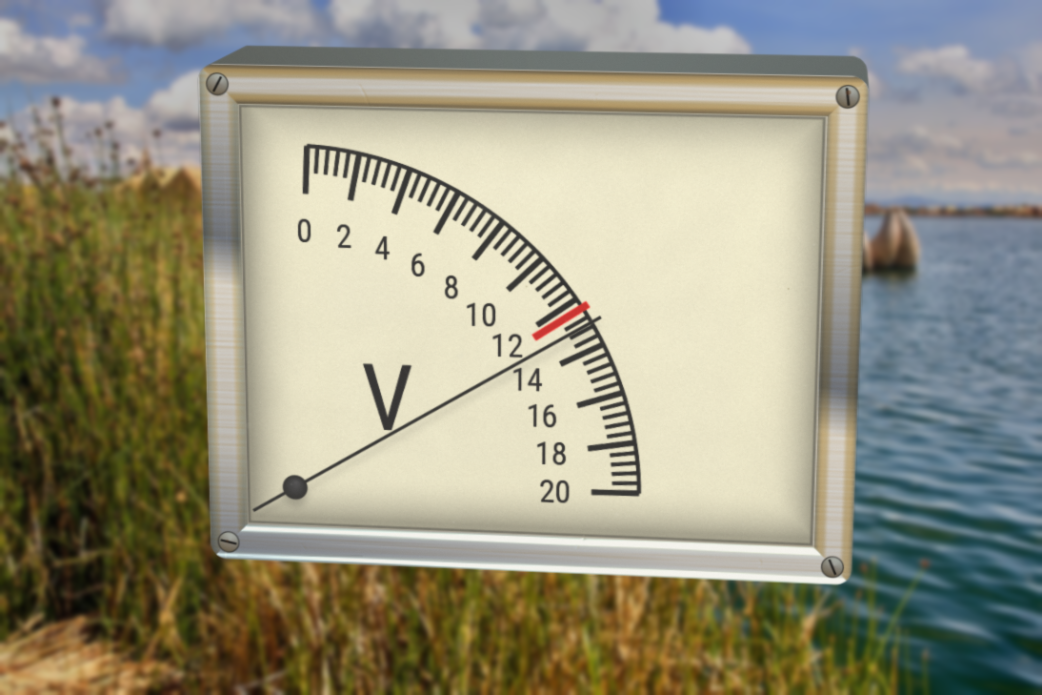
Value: 13 V
